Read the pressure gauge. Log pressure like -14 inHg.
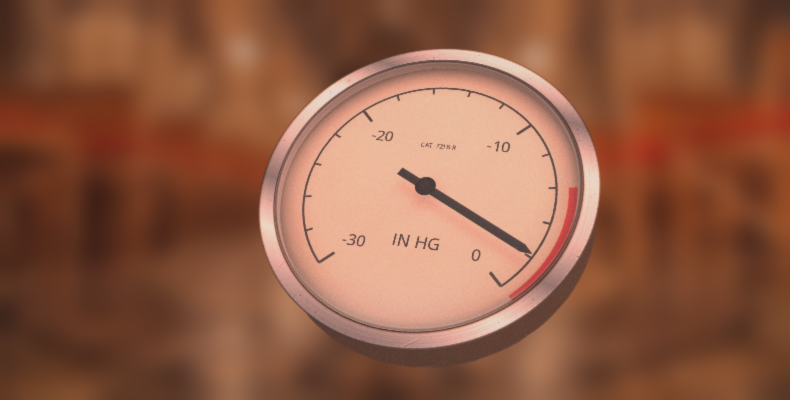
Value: -2 inHg
